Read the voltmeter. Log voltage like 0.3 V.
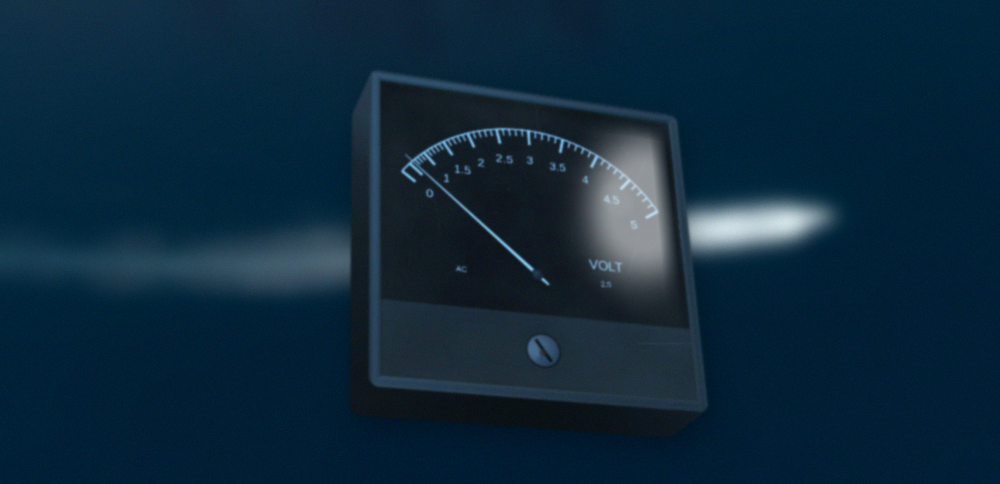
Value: 0.5 V
